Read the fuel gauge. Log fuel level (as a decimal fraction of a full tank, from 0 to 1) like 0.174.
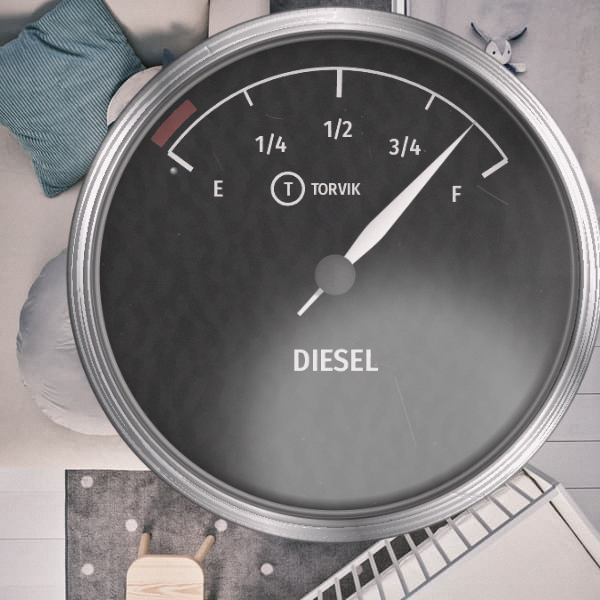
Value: 0.875
